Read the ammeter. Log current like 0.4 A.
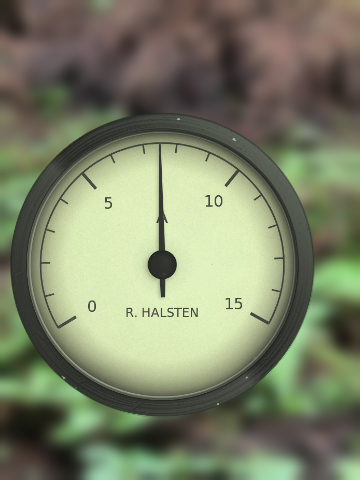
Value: 7.5 A
